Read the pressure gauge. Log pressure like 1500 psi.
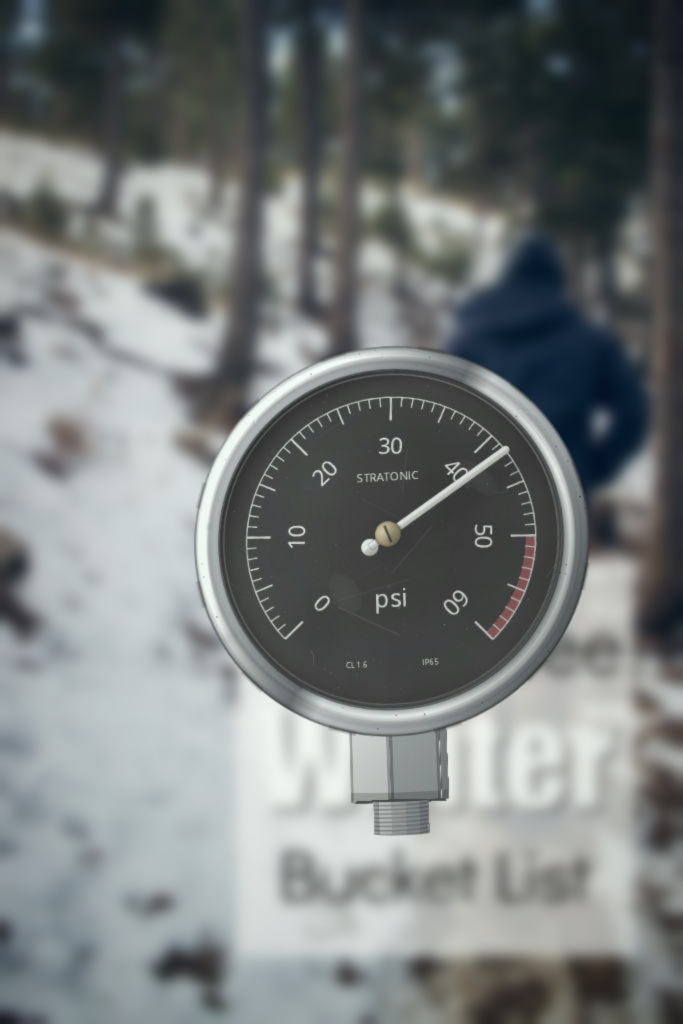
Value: 42 psi
